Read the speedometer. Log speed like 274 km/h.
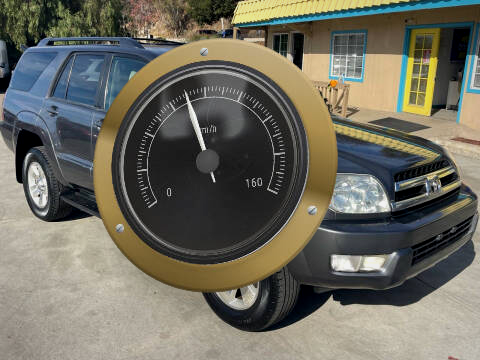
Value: 70 km/h
